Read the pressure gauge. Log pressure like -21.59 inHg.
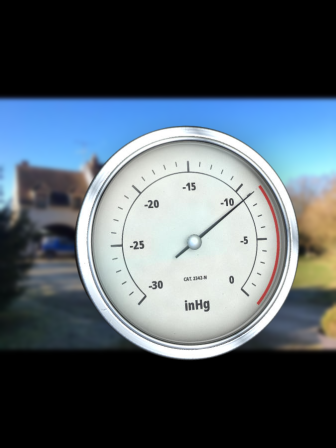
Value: -9 inHg
